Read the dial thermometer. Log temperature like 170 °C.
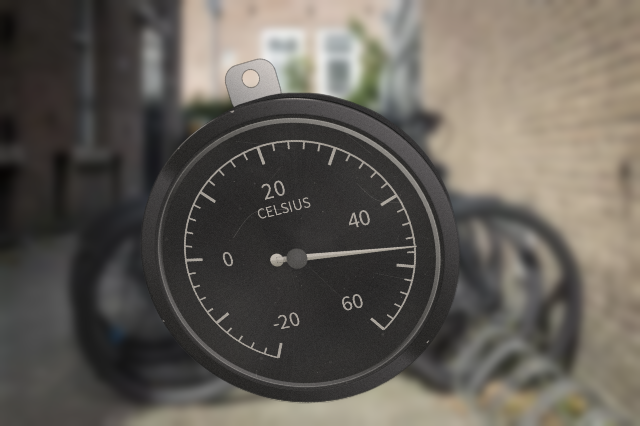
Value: 47 °C
